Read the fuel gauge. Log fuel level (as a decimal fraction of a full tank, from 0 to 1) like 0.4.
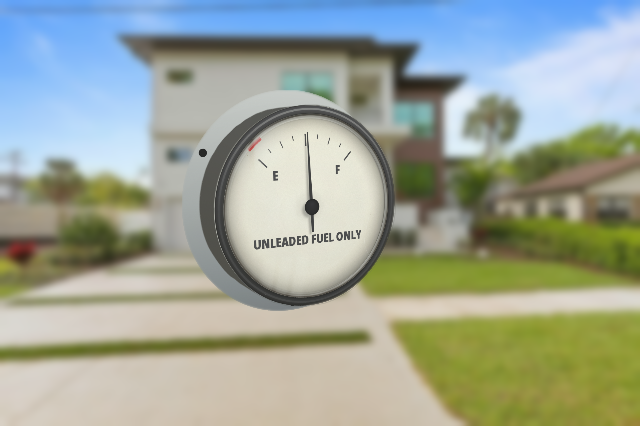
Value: 0.5
